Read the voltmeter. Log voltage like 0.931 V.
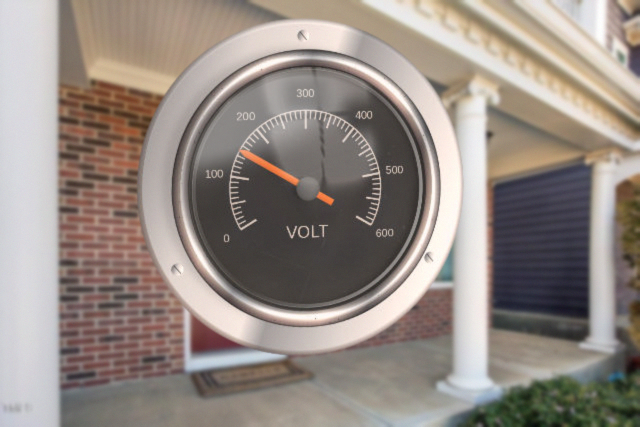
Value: 150 V
